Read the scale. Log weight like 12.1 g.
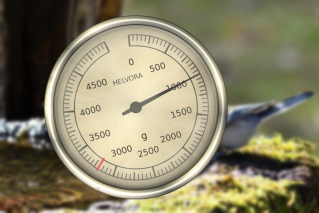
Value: 1000 g
